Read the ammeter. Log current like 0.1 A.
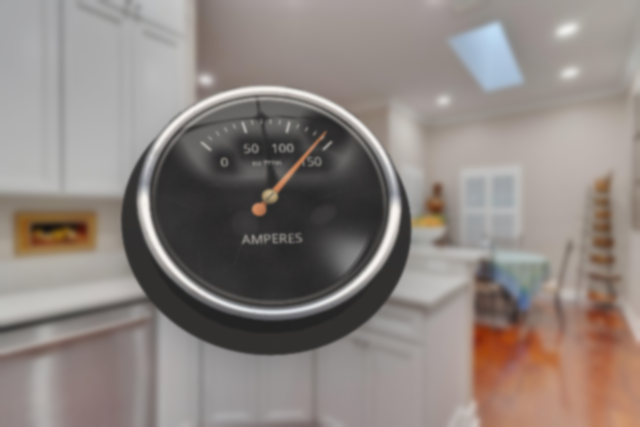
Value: 140 A
